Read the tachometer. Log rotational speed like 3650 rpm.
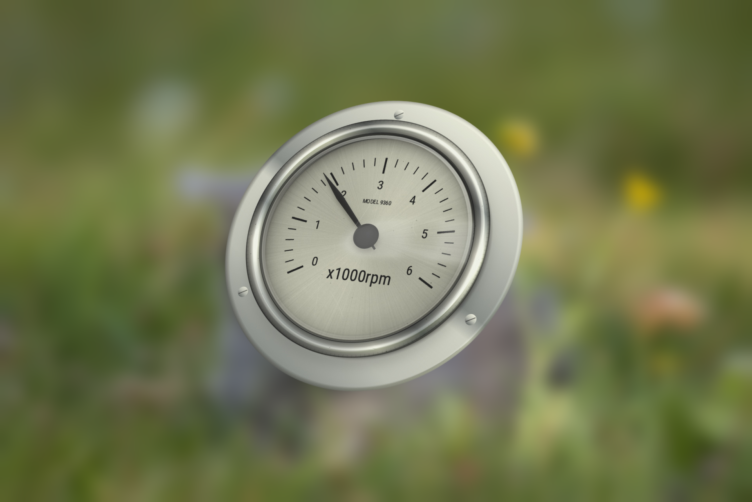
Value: 1900 rpm
